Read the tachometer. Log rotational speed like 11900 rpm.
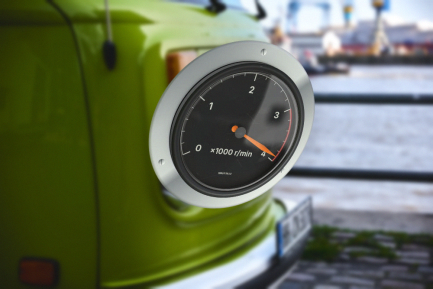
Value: 3900 rpm
